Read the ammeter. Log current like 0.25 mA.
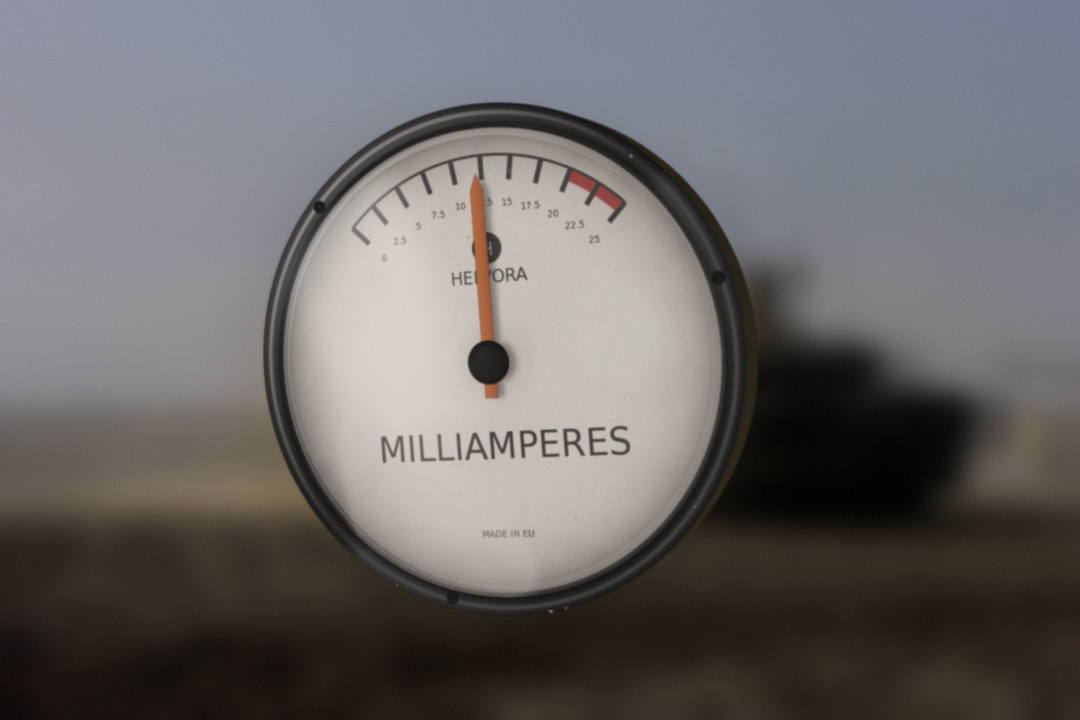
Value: 12.5 mA
